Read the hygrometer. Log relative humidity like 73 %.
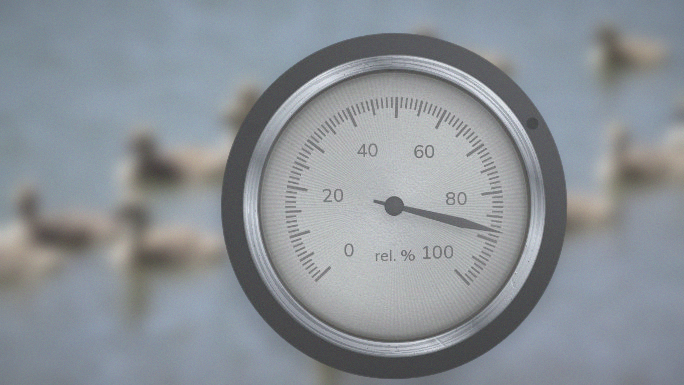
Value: 88 %
